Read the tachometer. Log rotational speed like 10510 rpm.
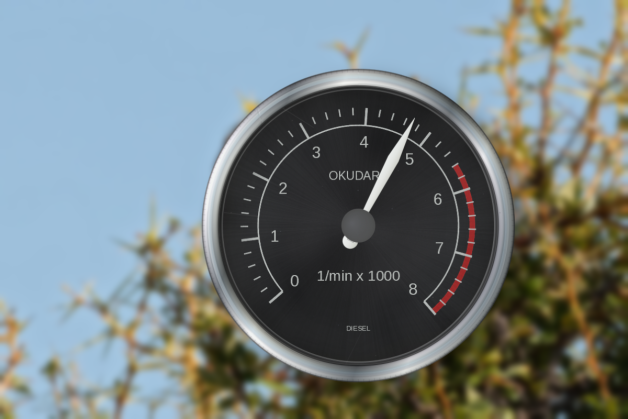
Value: 4700 rpm
